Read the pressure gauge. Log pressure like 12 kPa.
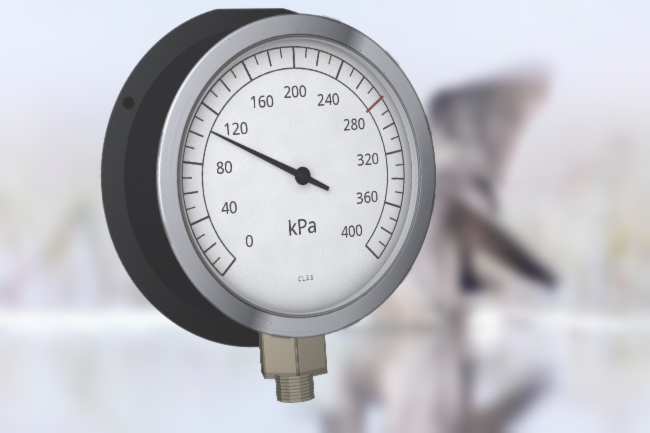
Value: 105 kPa
